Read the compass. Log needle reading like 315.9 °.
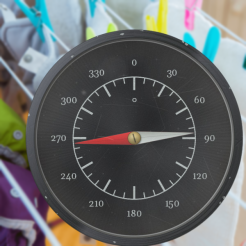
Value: 265 °
